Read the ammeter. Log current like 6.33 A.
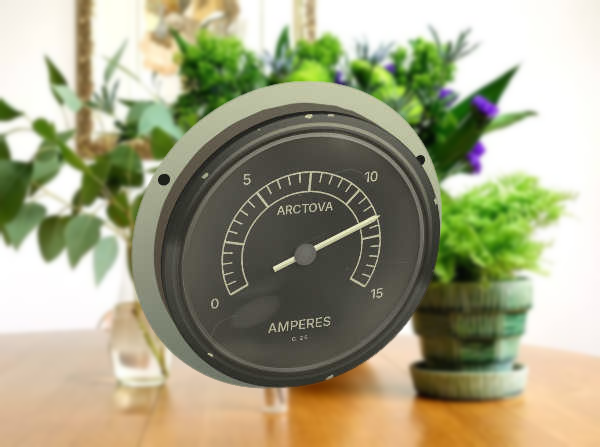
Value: 11.5 A
